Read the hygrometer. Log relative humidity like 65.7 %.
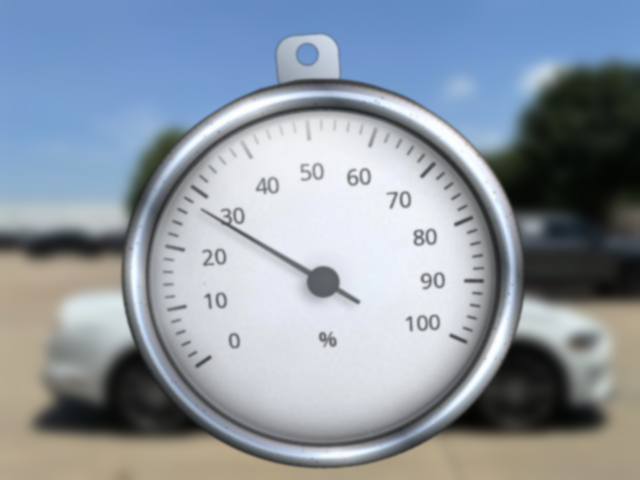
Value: 28 %
